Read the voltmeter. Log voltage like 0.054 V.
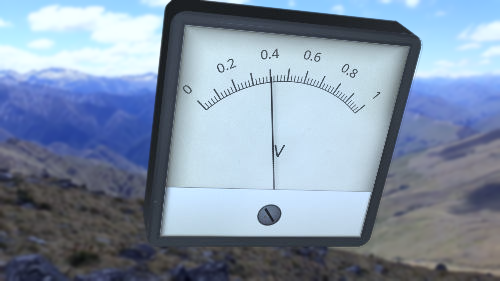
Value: 0.4 V
